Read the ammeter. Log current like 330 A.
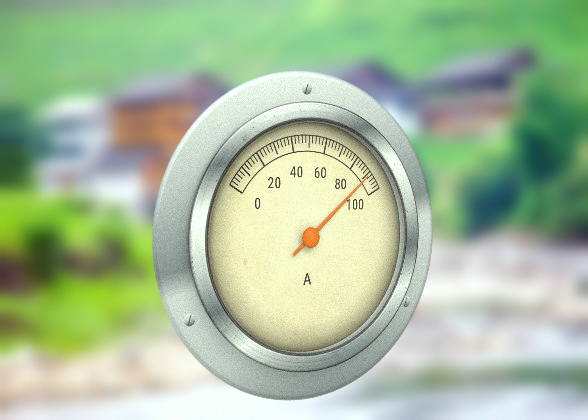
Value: 90 A
